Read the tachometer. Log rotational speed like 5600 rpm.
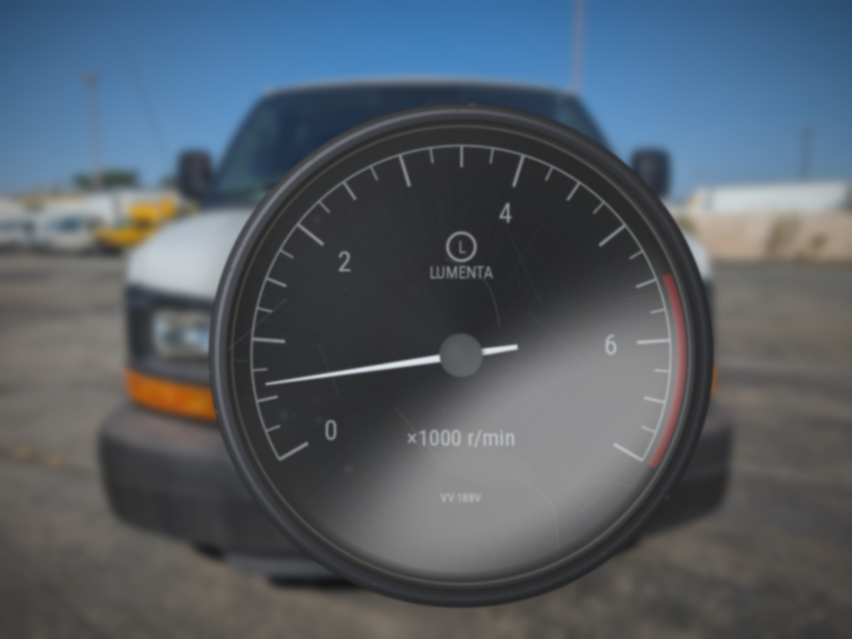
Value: 625 rpm
